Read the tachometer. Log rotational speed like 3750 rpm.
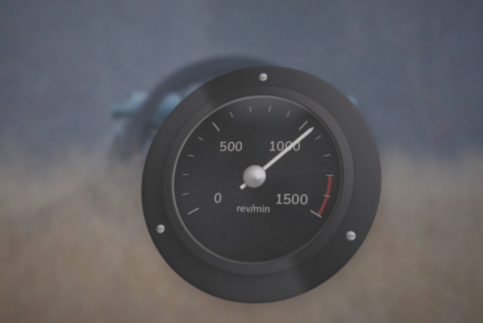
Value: 1050 rpm
